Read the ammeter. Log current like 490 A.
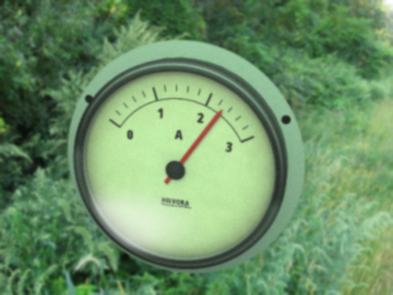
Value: 2.3 A
